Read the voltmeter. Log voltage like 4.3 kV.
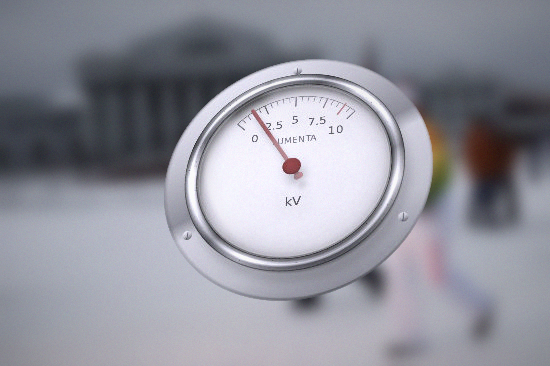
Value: 1.5 kV
